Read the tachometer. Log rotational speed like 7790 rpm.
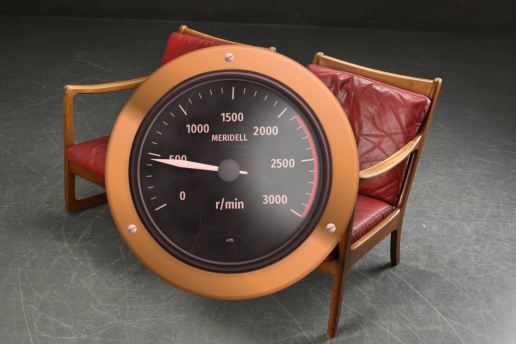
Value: 450 rpm
